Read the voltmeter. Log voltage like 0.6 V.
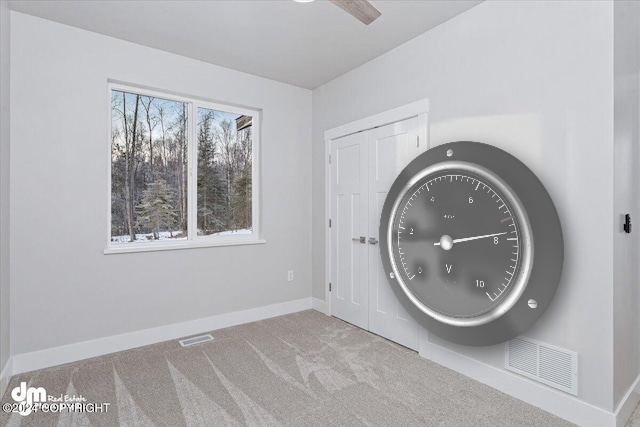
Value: 7.8 V
